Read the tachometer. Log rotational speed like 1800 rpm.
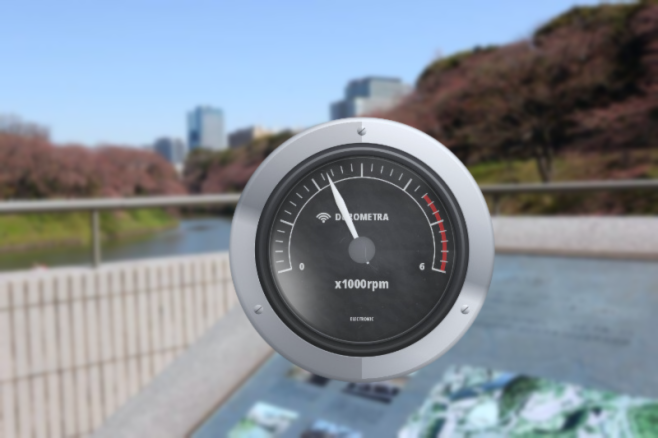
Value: 2300 rpm
